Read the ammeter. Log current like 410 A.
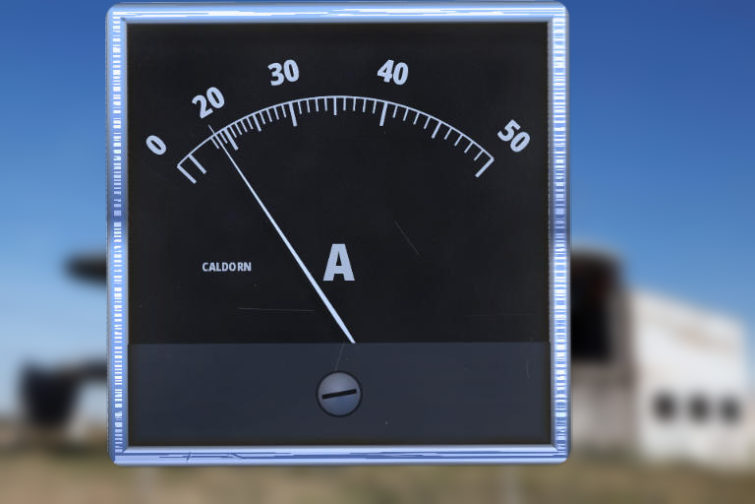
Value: 18 A
